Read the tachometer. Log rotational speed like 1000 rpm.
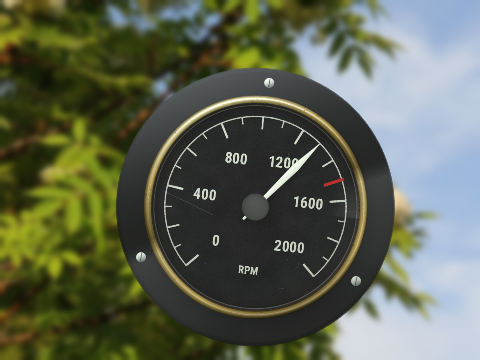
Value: 1300 rpm
